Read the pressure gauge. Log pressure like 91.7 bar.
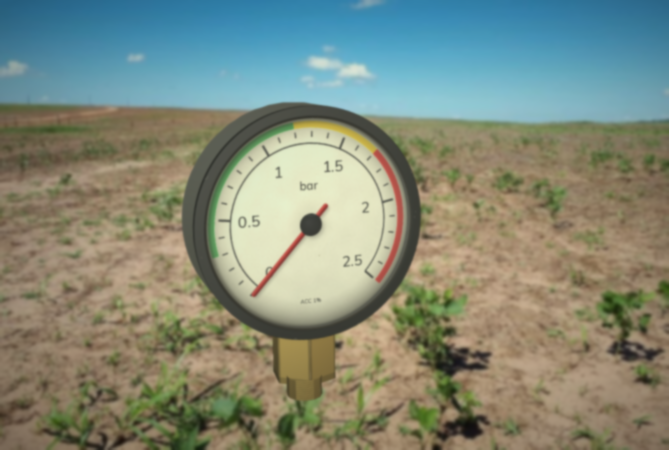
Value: 0 bar
